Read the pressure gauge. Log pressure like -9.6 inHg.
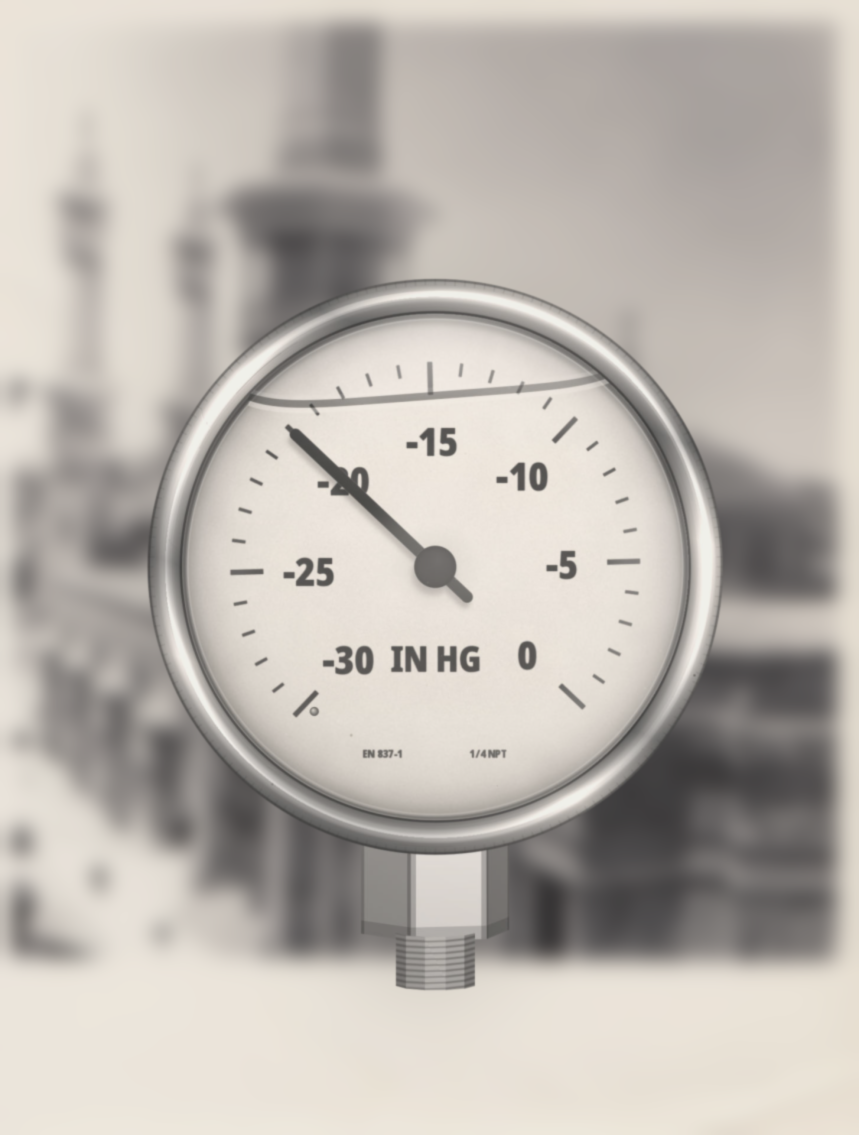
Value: -20 inHg
